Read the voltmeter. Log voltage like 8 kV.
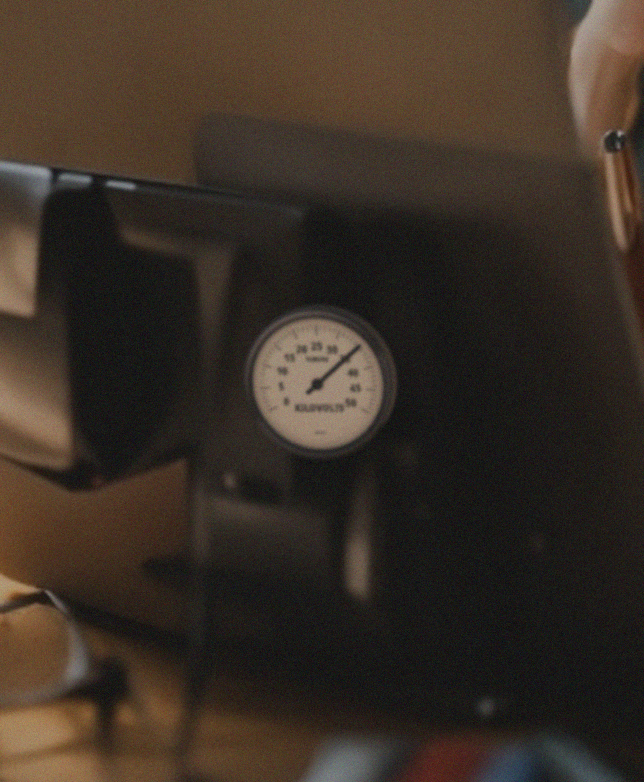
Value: 35 kV
